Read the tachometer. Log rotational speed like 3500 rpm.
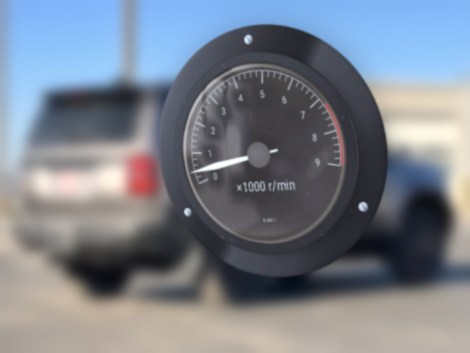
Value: 400 rpm
